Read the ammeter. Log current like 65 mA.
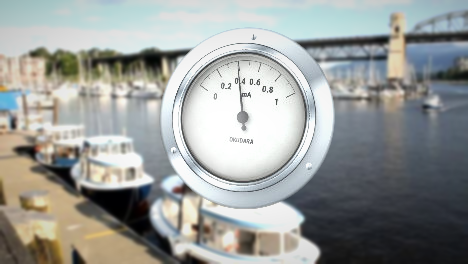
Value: 0.4 mA
